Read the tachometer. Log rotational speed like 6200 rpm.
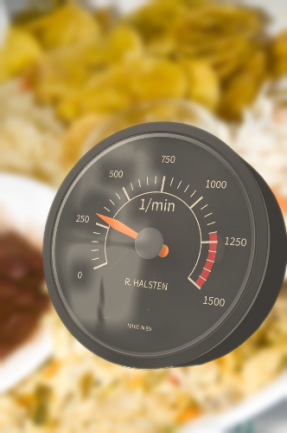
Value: 300 rpm
